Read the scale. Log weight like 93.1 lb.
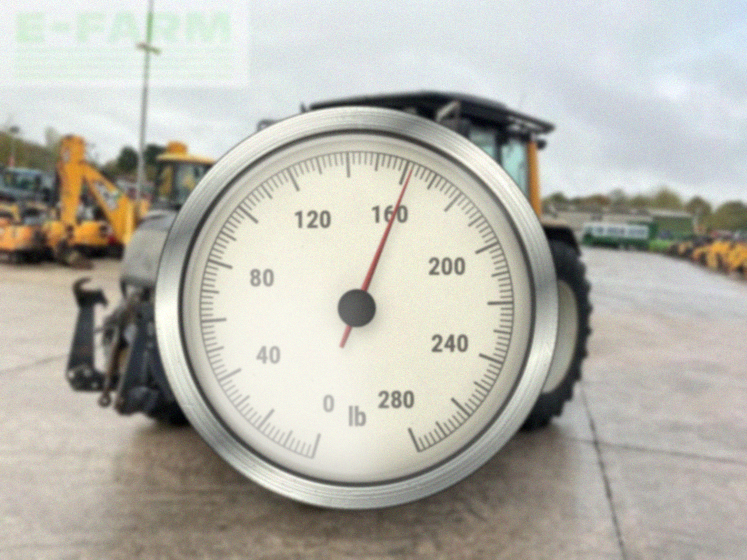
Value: 162 lb
